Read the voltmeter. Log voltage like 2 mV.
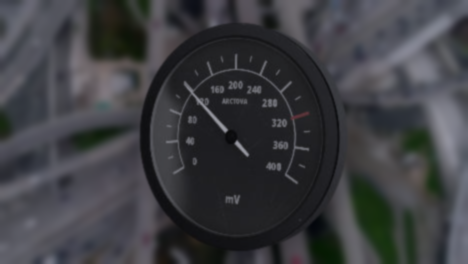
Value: 120 mV
